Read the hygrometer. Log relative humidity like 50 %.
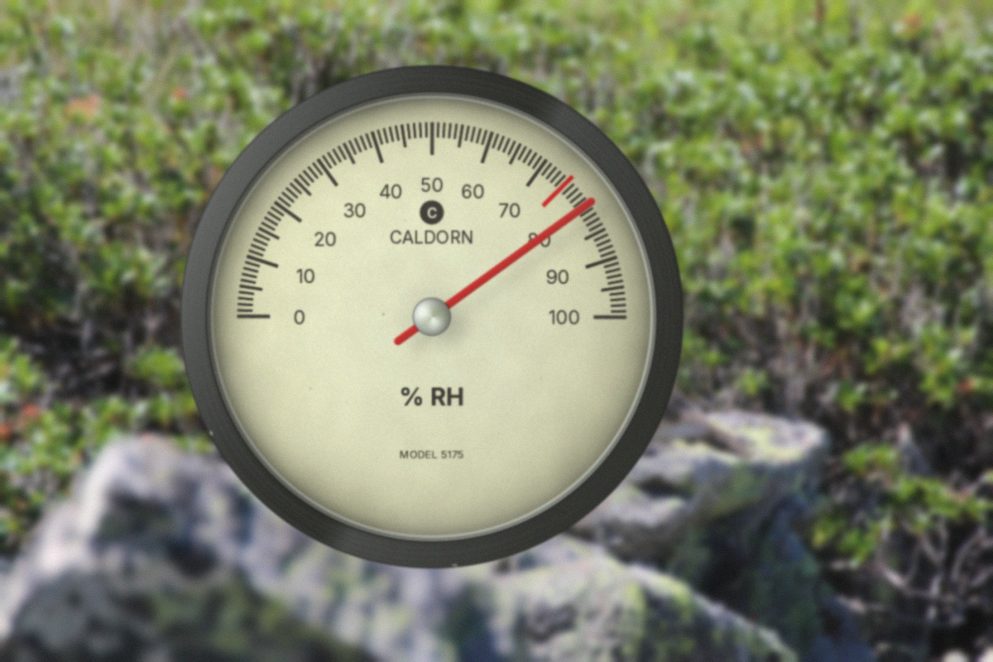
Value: 80 %
